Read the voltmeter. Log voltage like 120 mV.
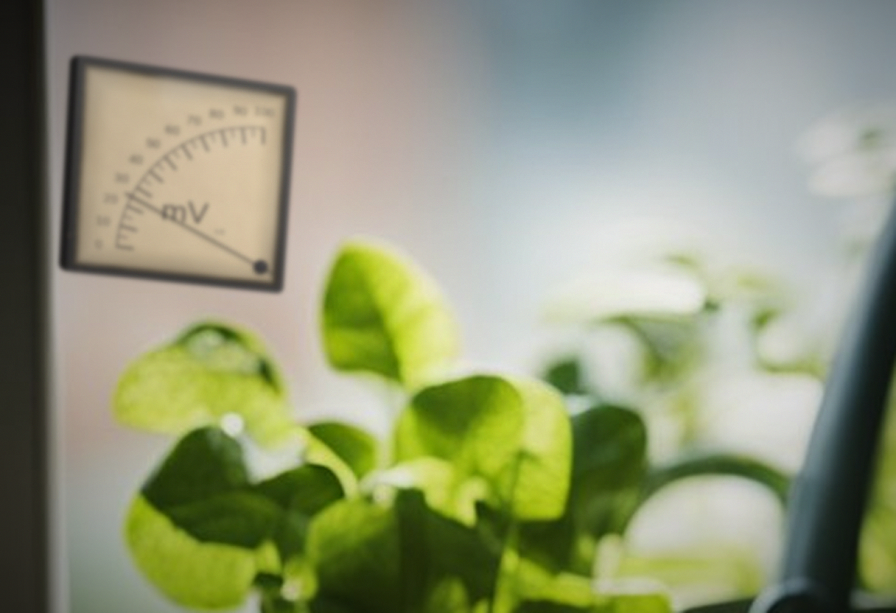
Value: 25 mV
